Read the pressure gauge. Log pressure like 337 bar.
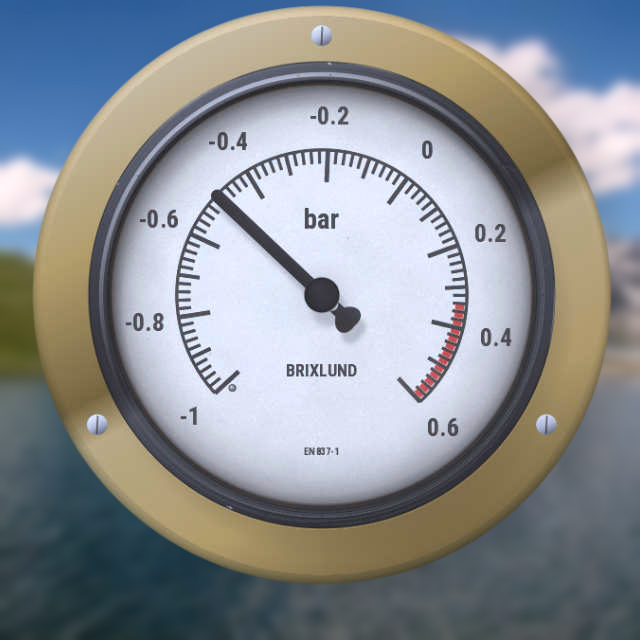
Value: -0.49 bar
